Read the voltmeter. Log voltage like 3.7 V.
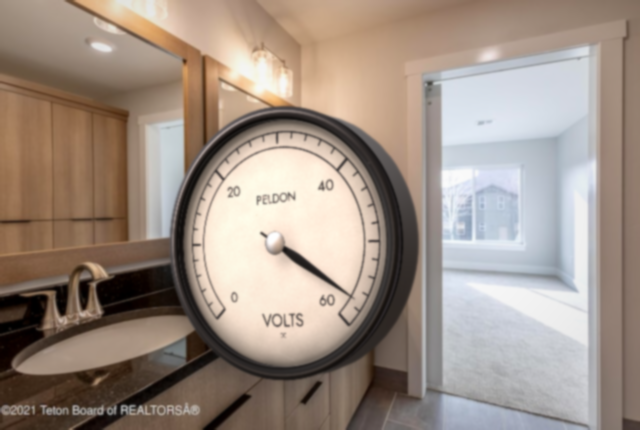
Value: 57 V
